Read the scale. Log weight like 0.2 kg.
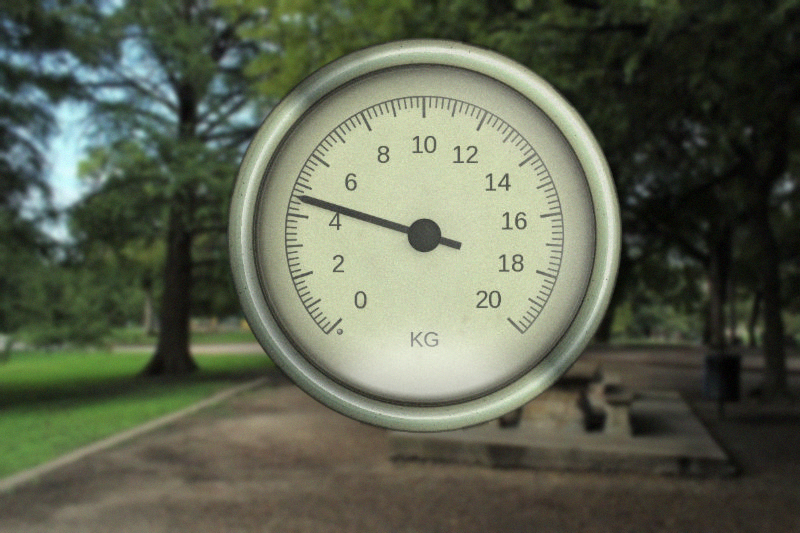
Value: 4.6 kg
